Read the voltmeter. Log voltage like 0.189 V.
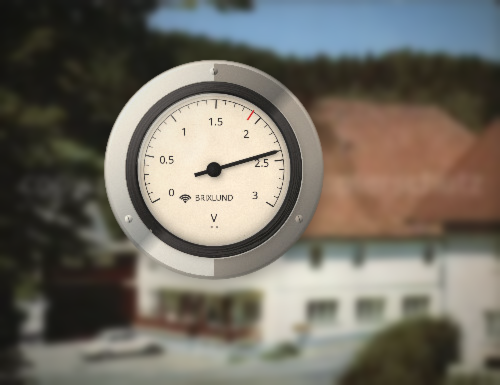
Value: 2.4 V
